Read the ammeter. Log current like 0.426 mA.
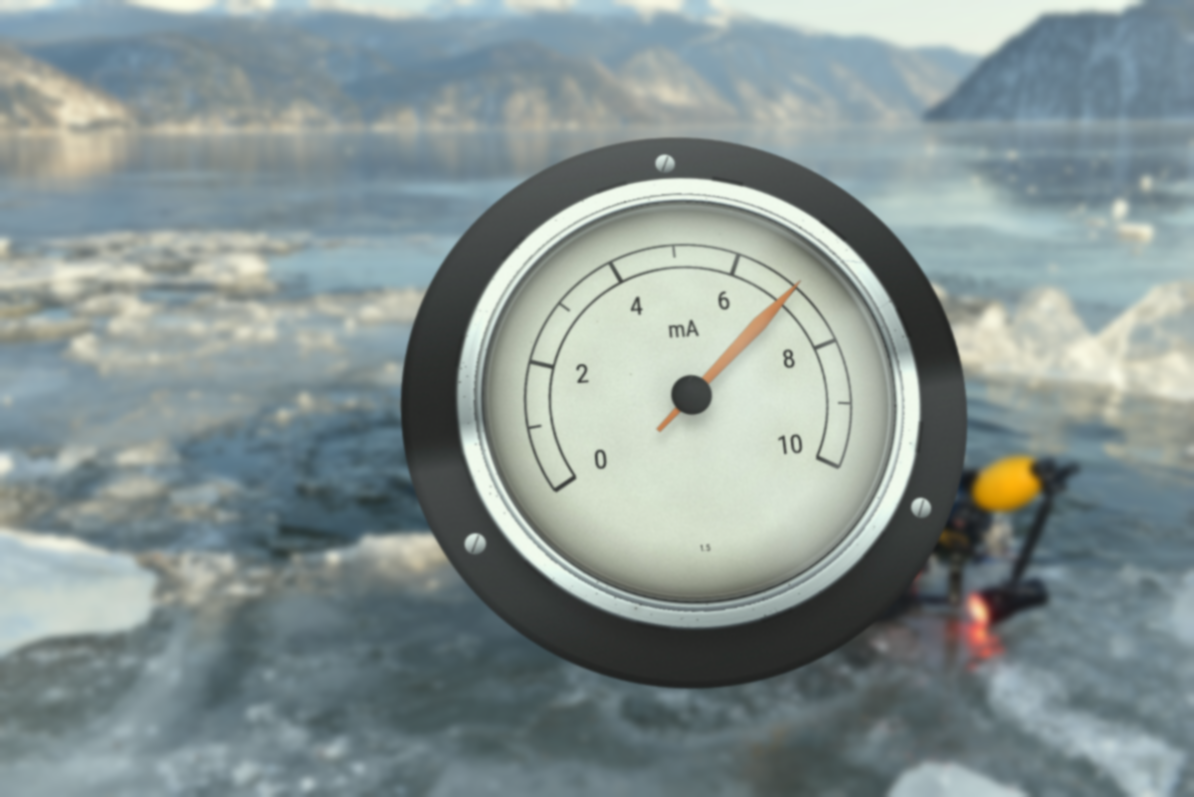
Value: 7 mA
